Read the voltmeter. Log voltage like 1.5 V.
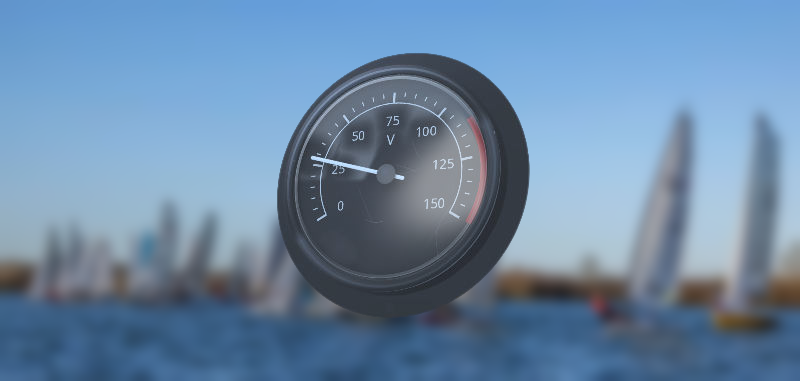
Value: 27.5 V
